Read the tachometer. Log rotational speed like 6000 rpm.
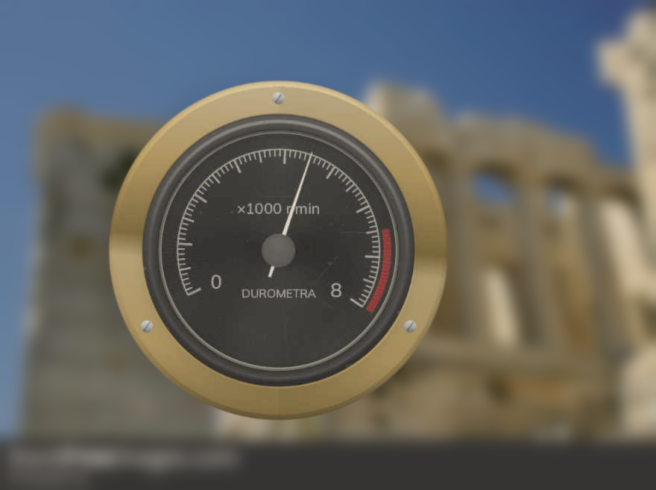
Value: 4500 rpm
